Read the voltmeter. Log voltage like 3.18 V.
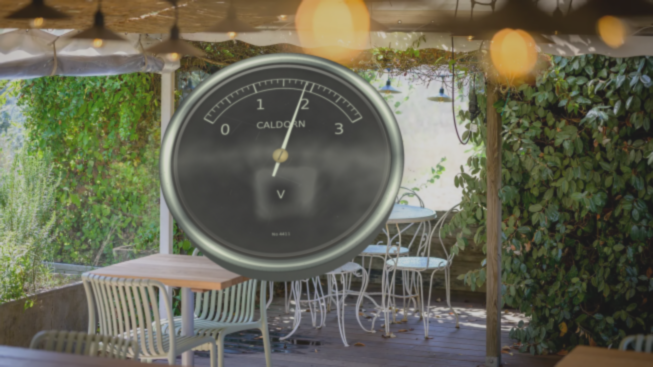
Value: 1.9 V
